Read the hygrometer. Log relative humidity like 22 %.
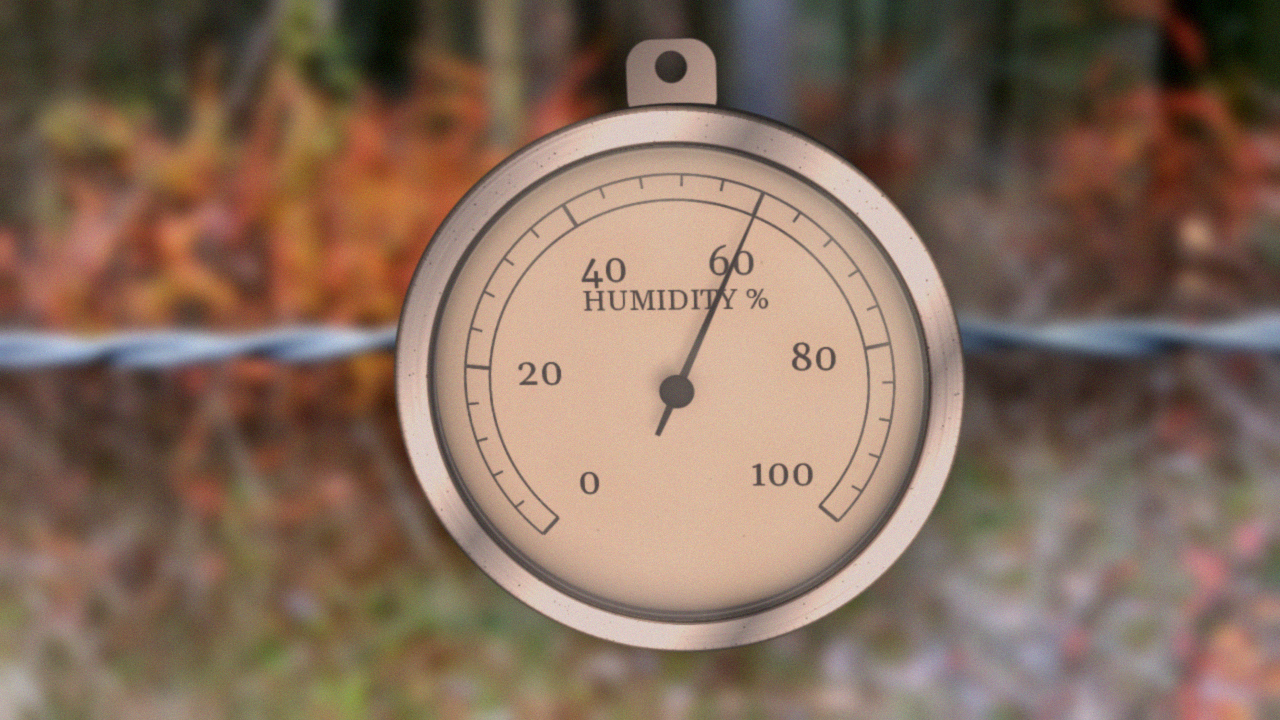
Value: 60 %
